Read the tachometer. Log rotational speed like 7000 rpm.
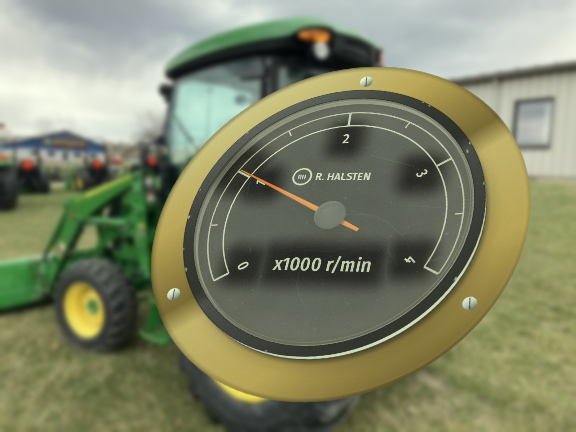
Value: 1000 rpm
